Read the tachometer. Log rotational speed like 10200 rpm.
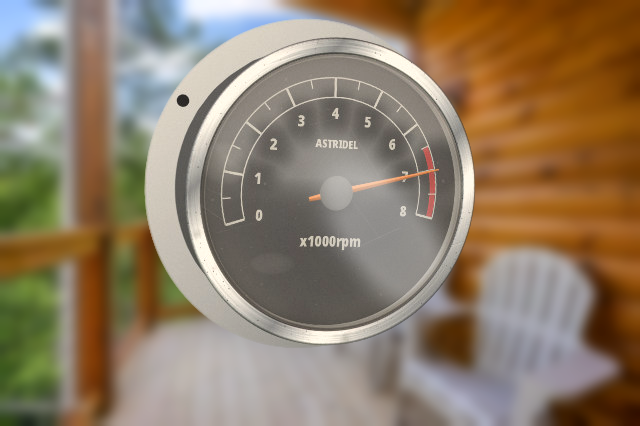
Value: 7000 rpm
